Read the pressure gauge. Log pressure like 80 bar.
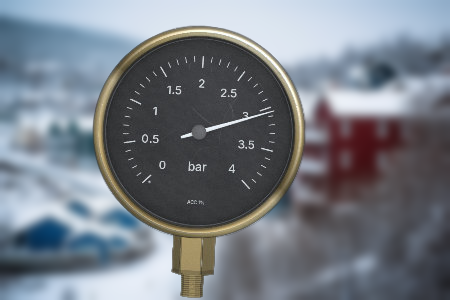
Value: 3.05 bar
